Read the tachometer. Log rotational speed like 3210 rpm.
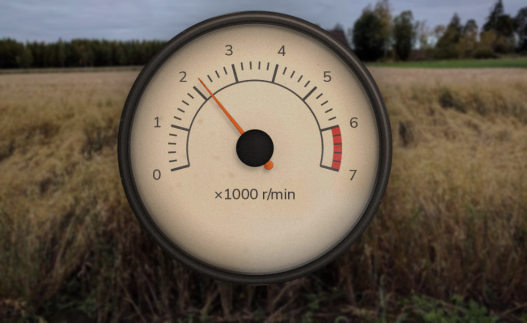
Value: 2200 rpm
